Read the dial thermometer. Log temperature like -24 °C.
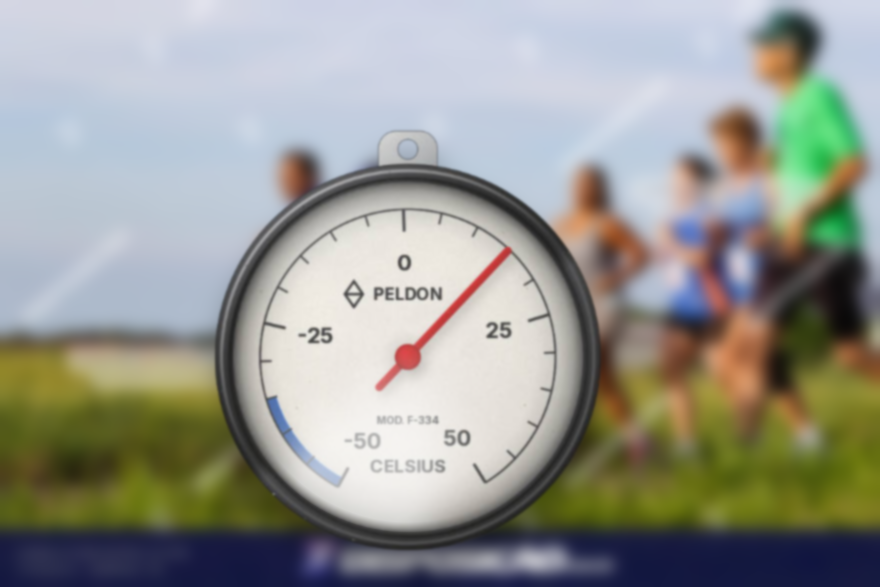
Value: 15 °C
